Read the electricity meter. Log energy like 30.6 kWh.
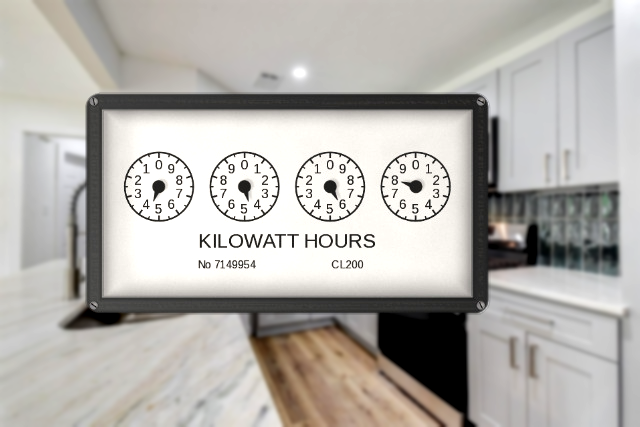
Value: 4458 kWh
